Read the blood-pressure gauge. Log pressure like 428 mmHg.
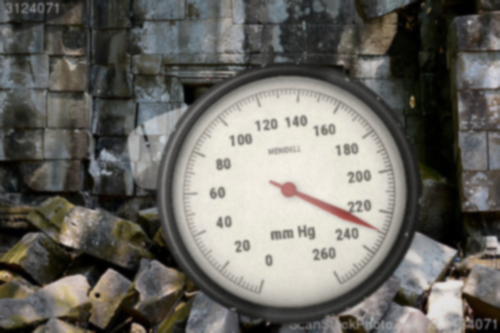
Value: 230 mmHg
